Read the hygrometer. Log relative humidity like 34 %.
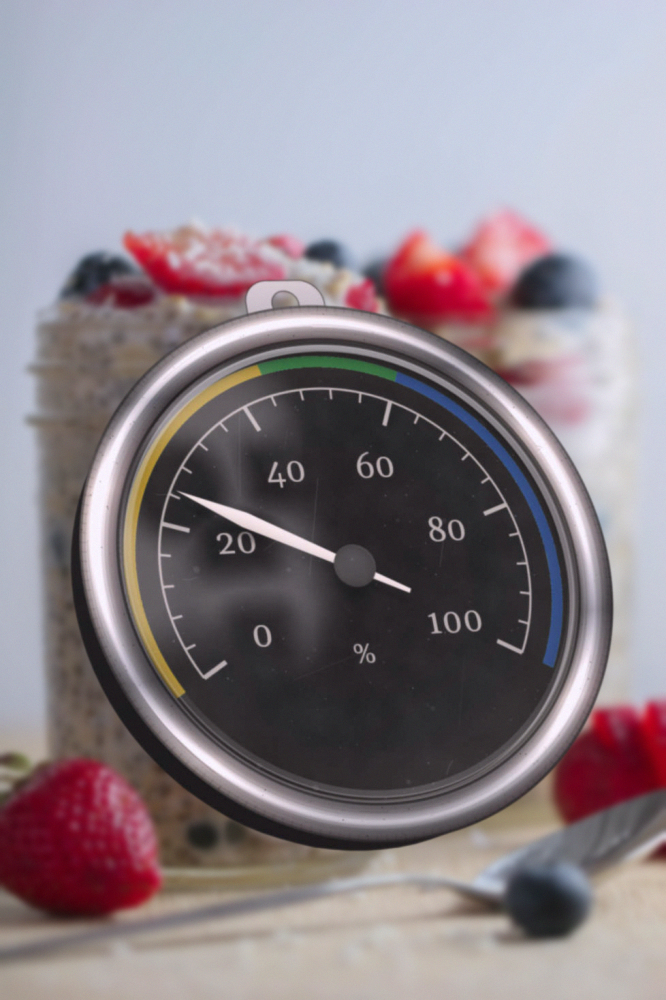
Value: 24 %
